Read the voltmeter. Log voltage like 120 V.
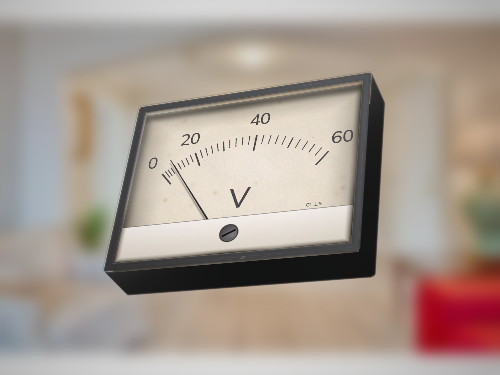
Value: 10 V
